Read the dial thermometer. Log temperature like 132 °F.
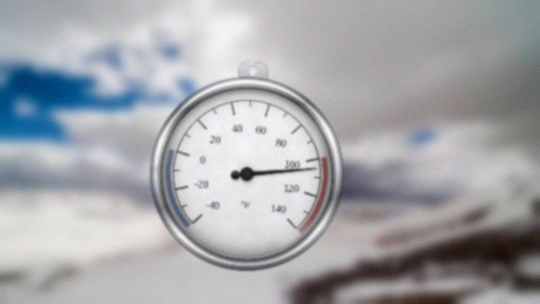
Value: 105 °F
